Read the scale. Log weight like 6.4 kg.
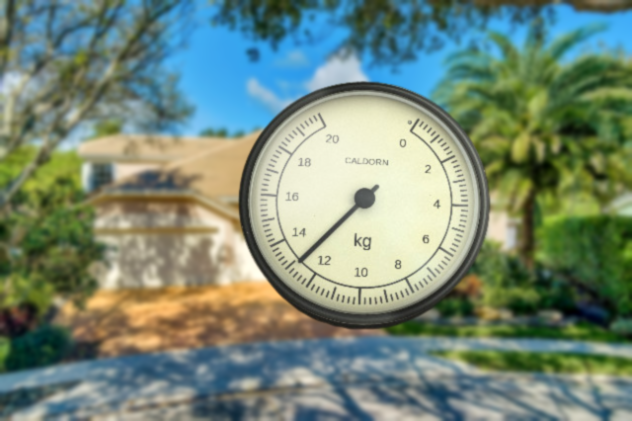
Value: 12.8 kg
